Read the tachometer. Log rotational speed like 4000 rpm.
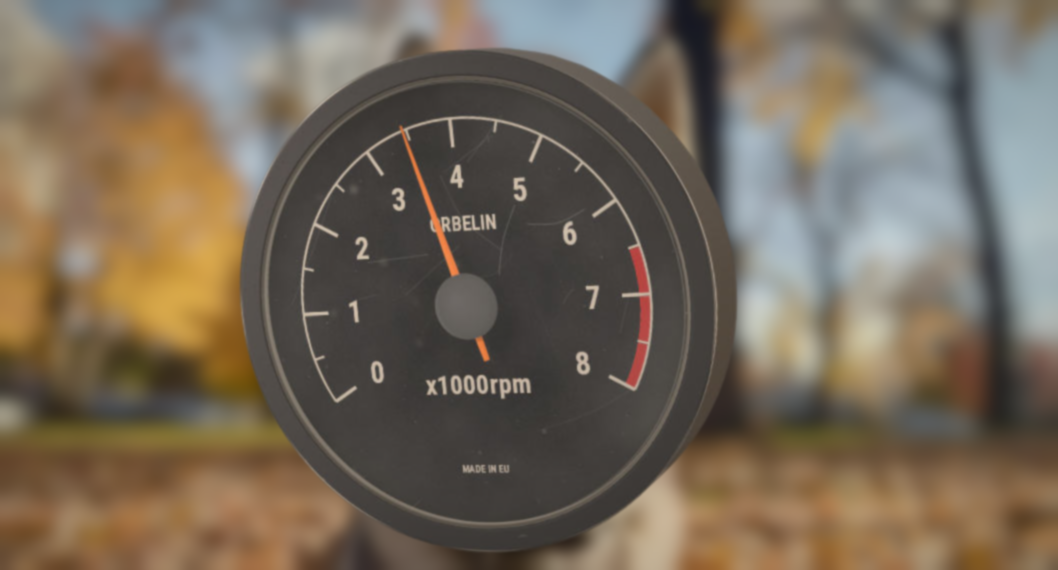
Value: 3500 rpm
